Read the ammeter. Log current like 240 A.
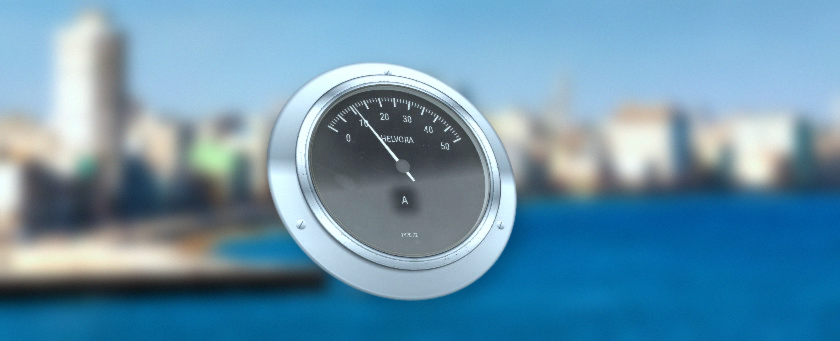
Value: 10 A
